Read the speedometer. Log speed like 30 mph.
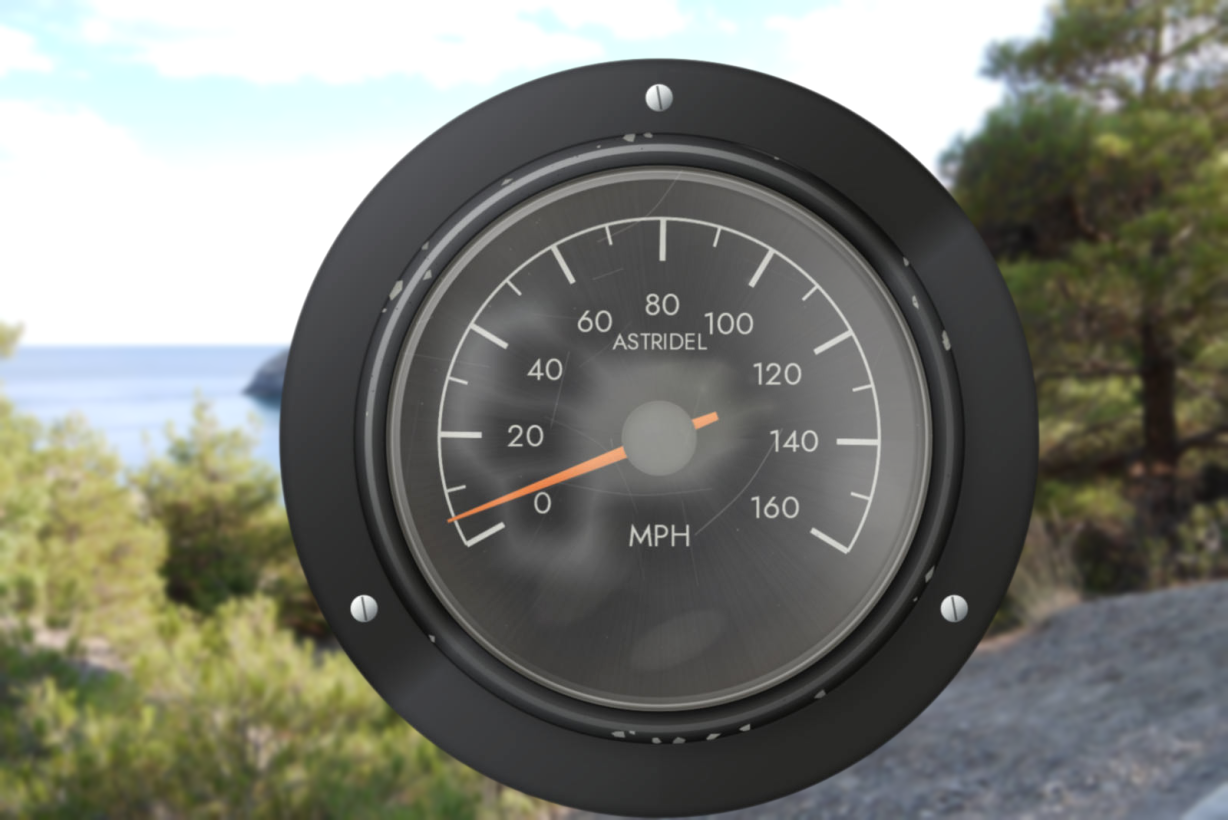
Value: 5 mph
